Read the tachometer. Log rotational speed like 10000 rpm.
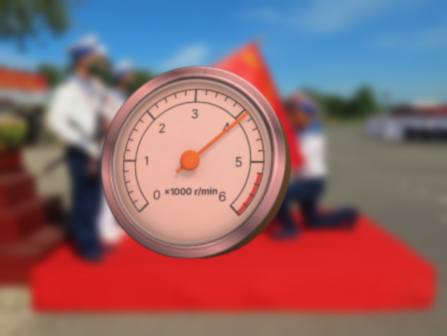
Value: 4100 rpm
